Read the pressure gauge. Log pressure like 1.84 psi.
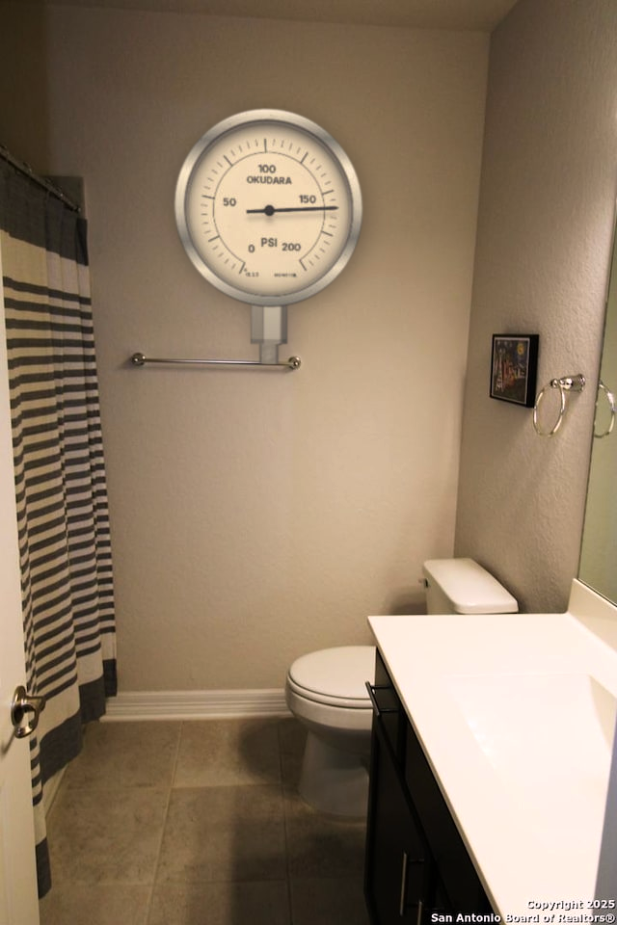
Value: 160 psi
